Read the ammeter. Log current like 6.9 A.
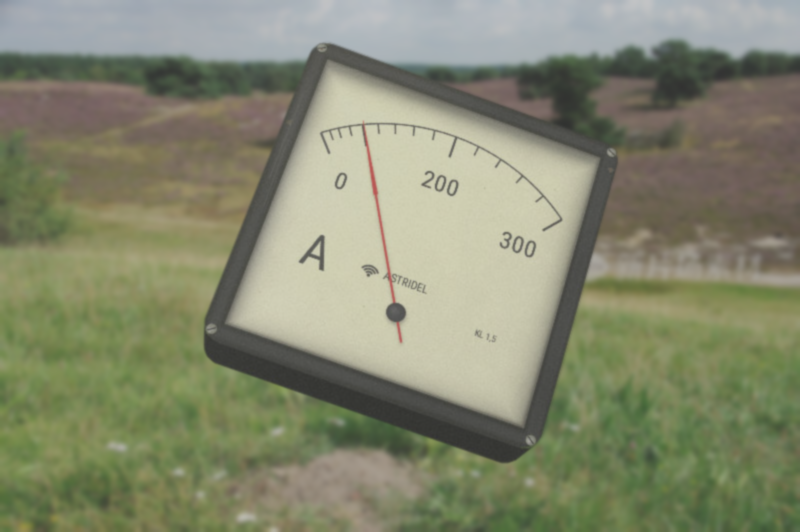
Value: 100 A
